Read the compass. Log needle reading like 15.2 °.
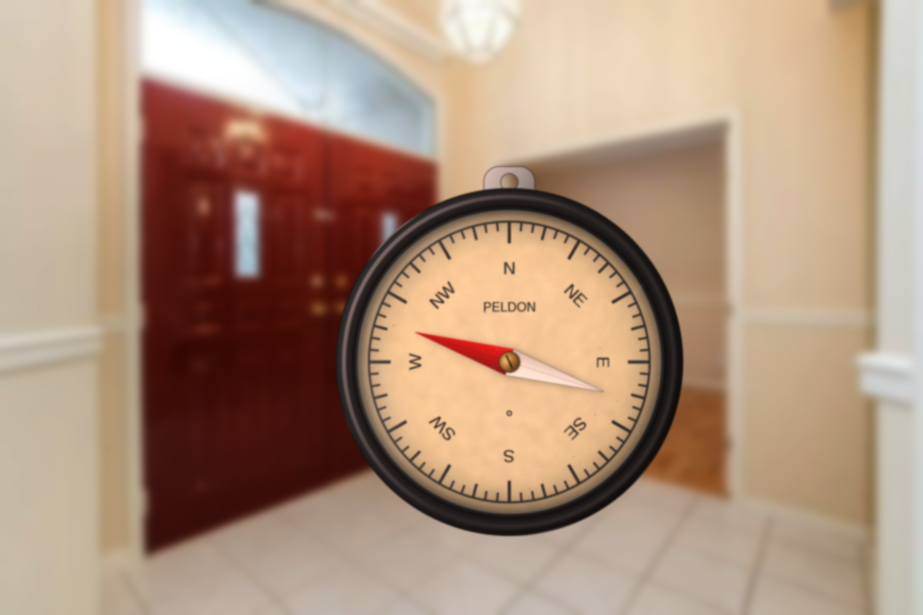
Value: 287.5 °
